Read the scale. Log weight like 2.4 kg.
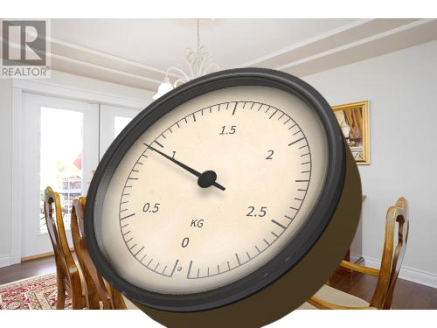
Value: 0.95 kg
